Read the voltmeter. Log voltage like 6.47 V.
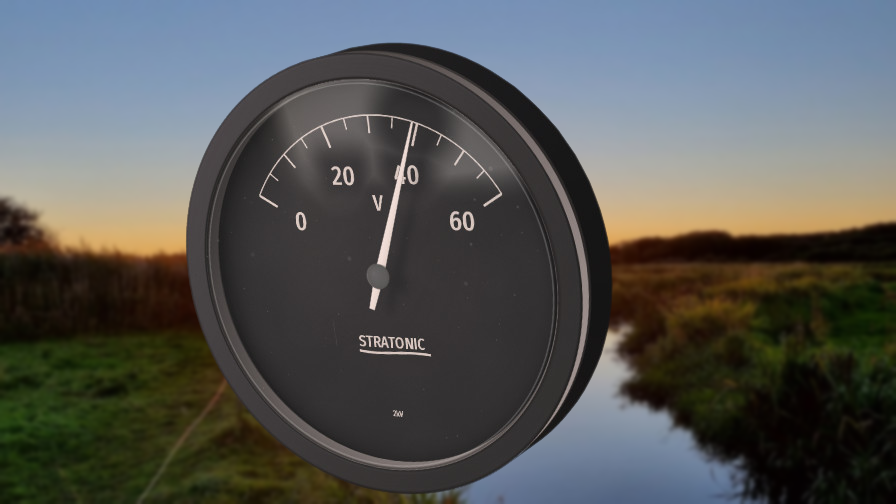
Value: 40 V
